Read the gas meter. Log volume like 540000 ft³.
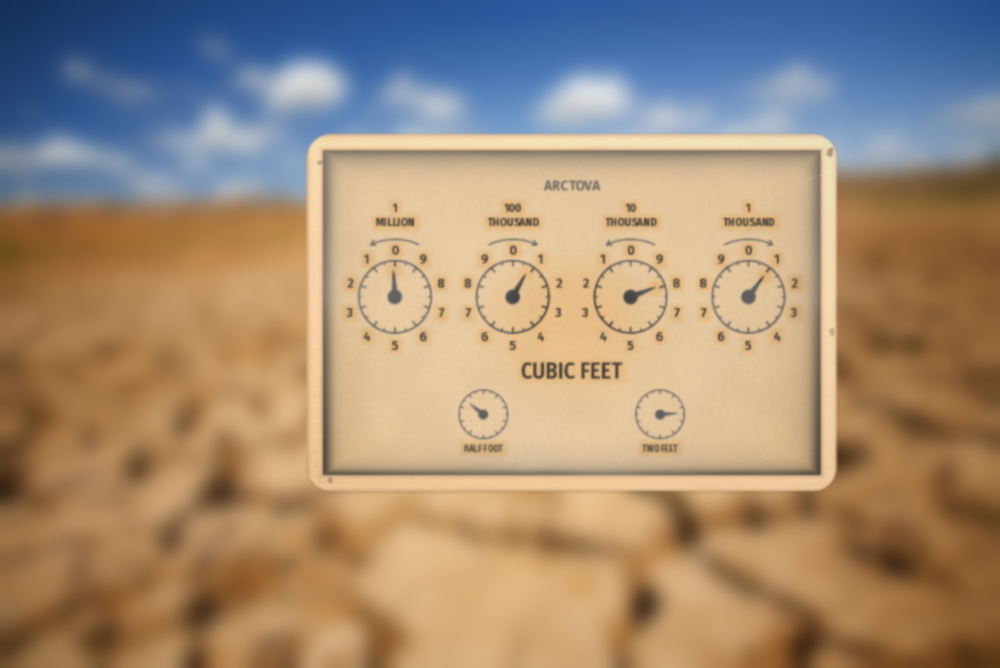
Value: 8100 ft³
